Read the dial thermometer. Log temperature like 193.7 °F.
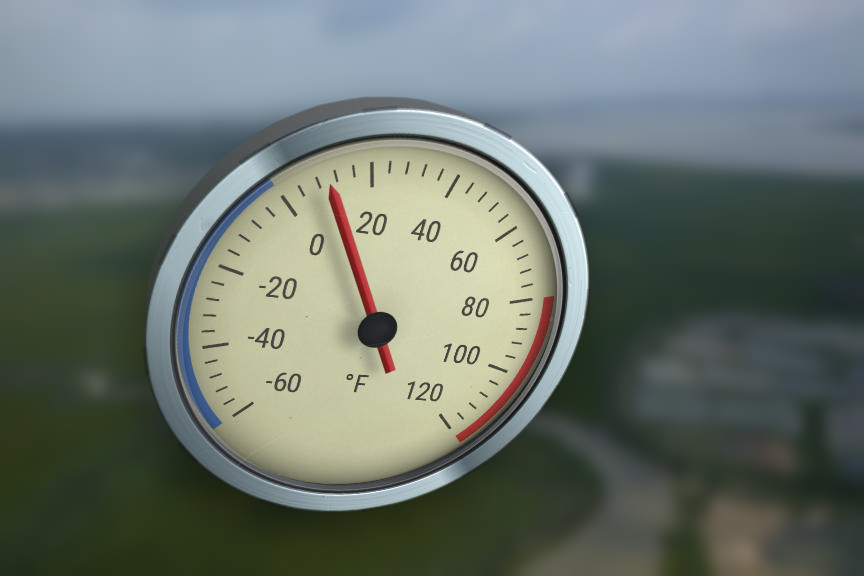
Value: 10 °F
